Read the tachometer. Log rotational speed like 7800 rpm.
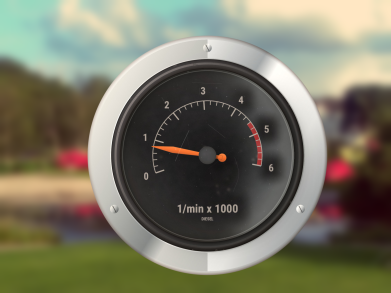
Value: 800 rpm
